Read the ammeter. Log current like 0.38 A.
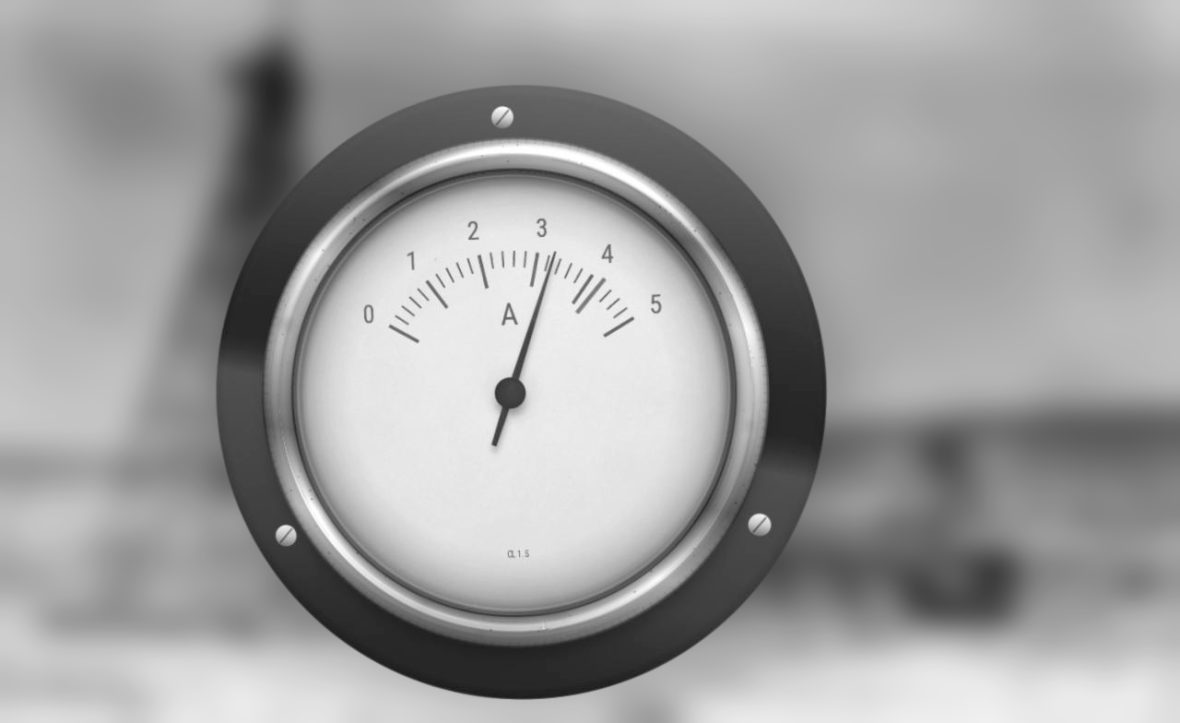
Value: 3.3 A
